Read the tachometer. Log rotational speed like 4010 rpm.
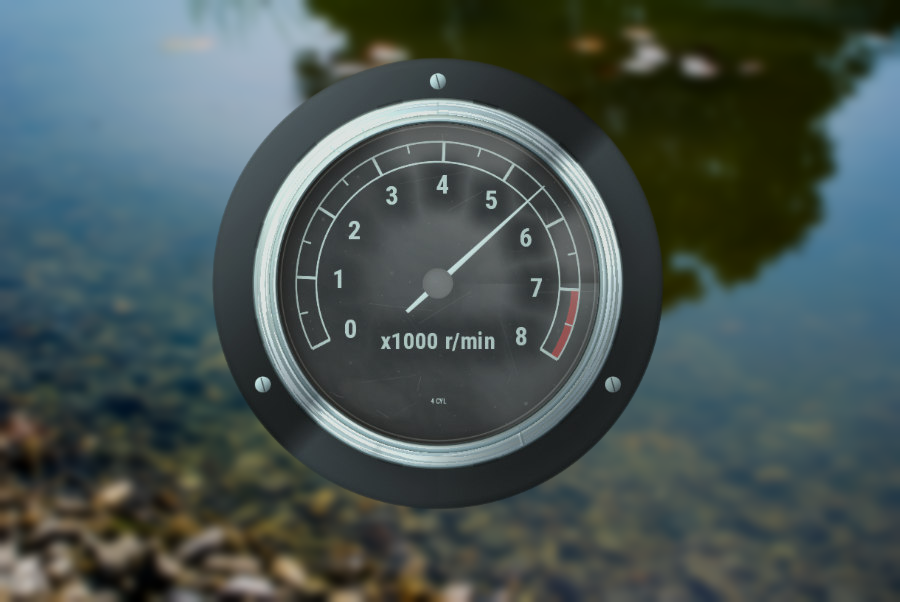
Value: 5500 rpm
